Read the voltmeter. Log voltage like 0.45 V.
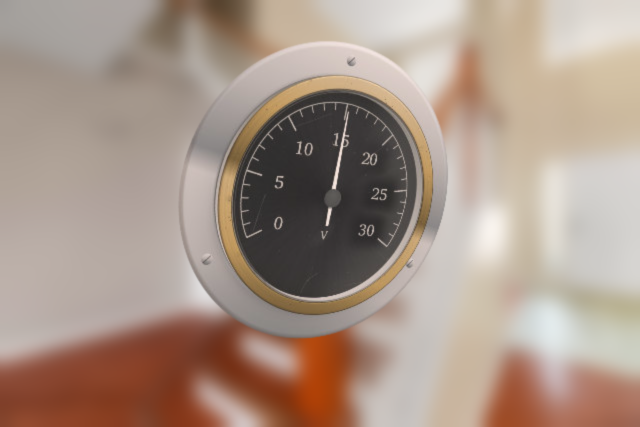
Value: 15 V
